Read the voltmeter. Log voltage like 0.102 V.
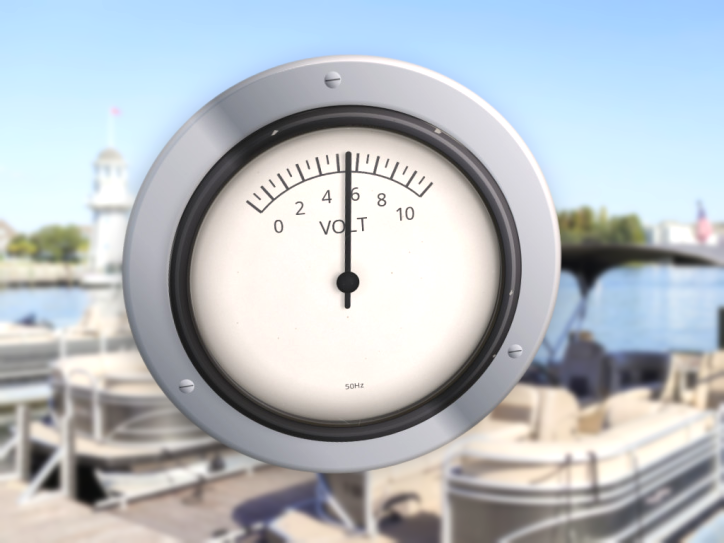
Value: 5.5 V
